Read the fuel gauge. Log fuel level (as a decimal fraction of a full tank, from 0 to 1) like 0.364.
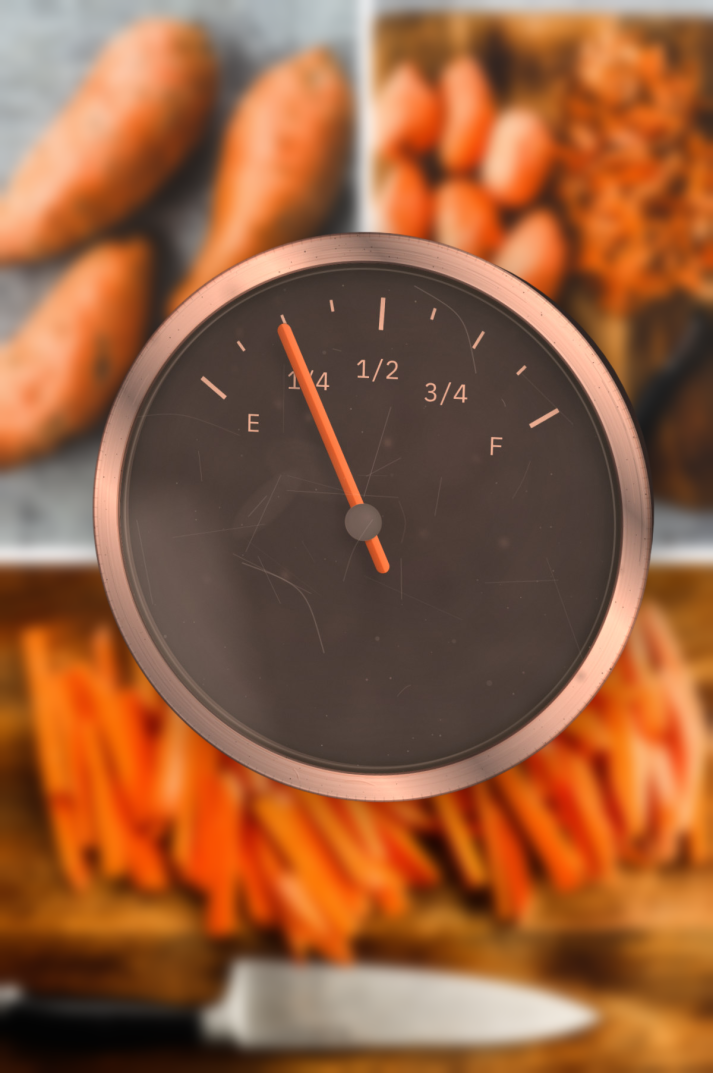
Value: 0.25
